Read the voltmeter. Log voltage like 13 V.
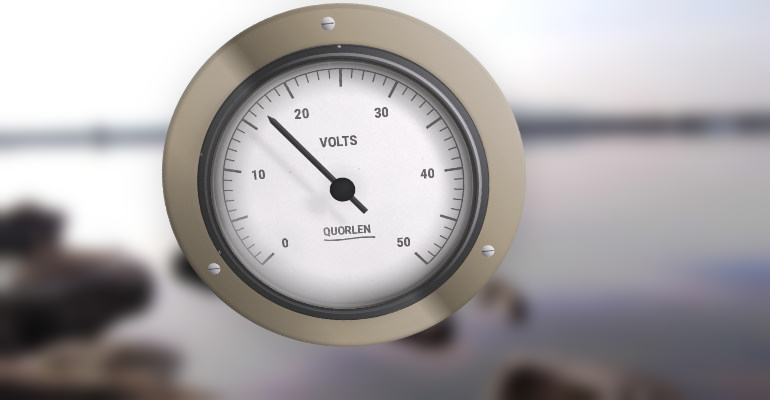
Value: 17 V
